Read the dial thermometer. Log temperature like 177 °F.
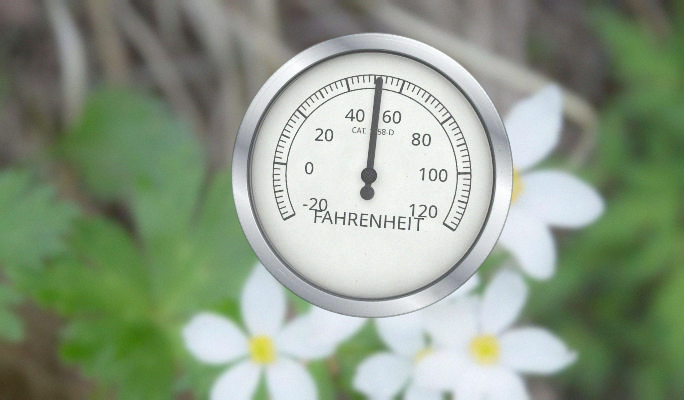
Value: 52 °F
